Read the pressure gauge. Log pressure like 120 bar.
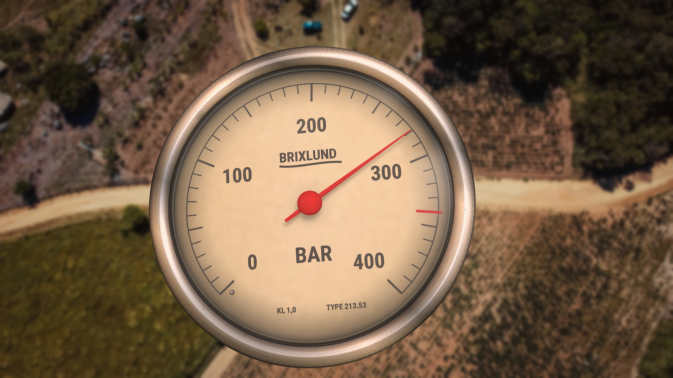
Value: 280 bar
